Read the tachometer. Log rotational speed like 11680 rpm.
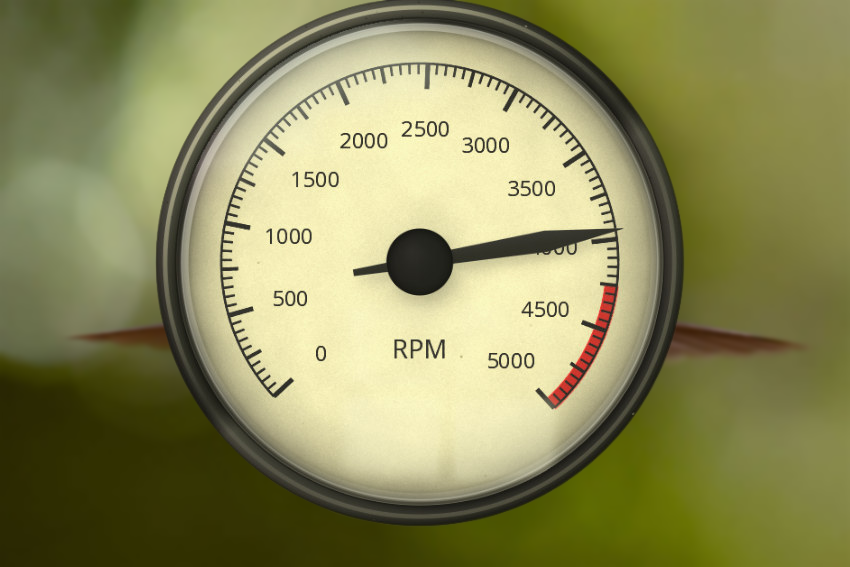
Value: 3950 rpm
